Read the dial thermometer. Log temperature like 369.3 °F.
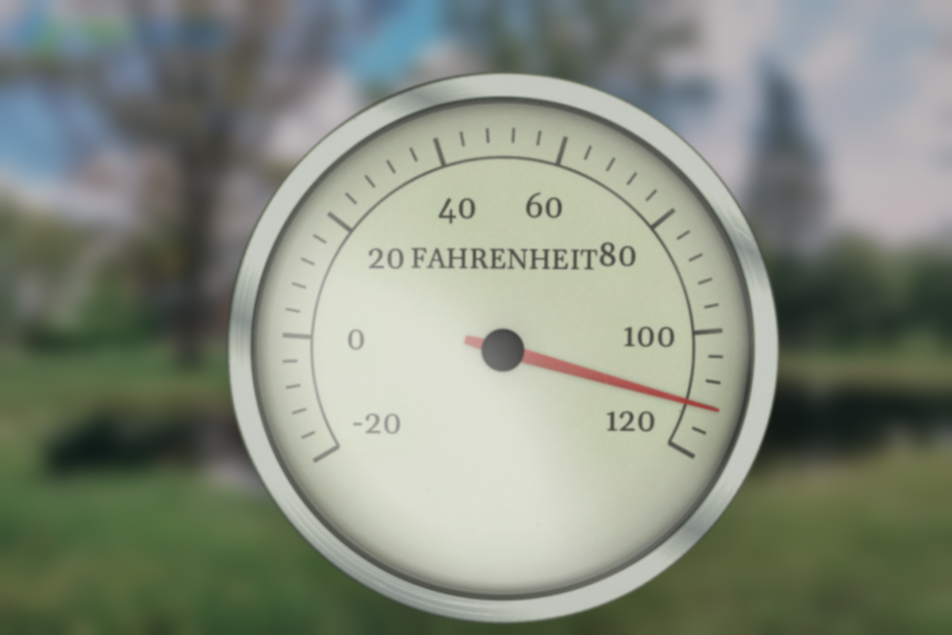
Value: 112 °F
